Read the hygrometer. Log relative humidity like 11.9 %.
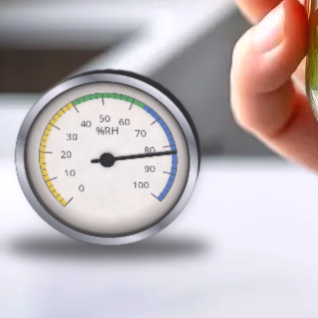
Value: 82 %
